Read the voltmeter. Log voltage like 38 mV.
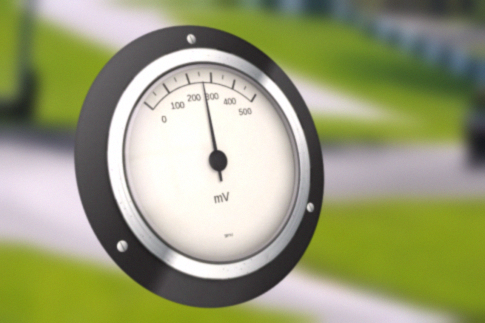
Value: 250 mV
